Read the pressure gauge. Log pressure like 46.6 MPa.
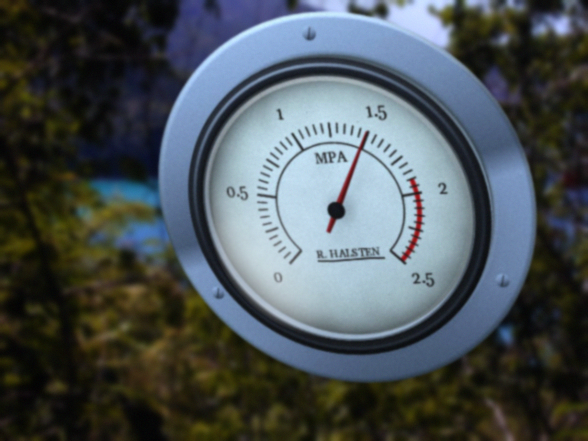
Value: 1.5 MPa
